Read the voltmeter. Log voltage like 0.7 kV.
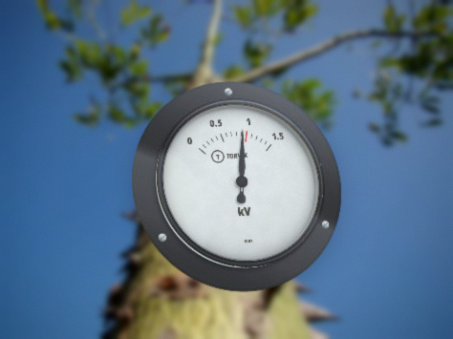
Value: 0.9 kV
